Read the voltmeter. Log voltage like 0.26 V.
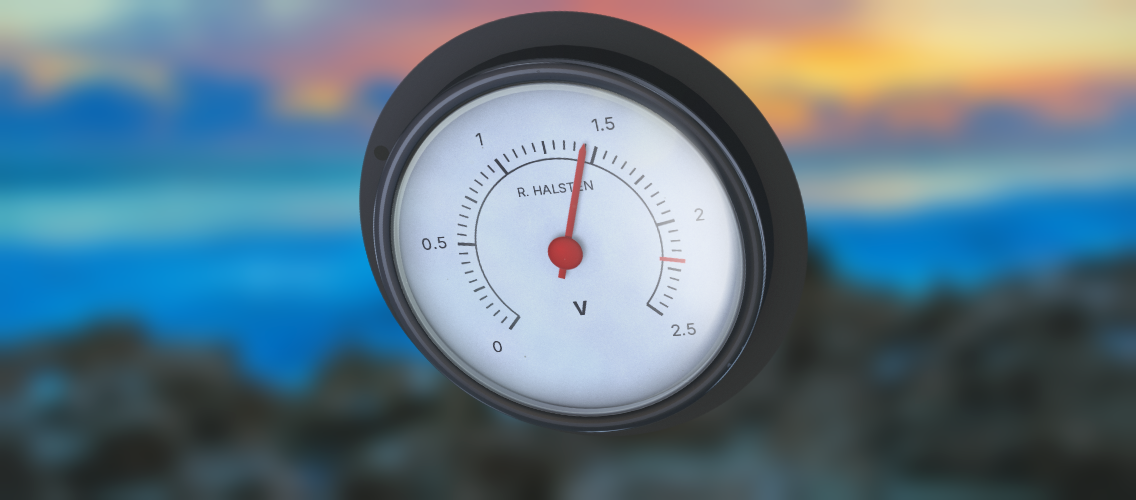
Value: 1.45 V
